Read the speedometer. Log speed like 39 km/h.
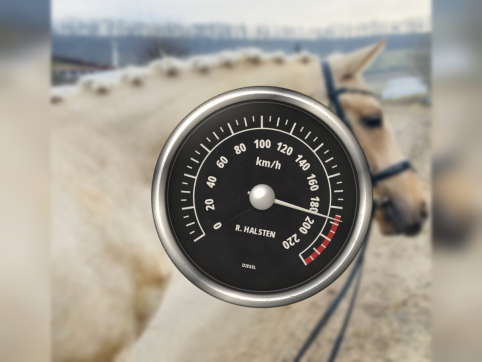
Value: 187.5 km/h
